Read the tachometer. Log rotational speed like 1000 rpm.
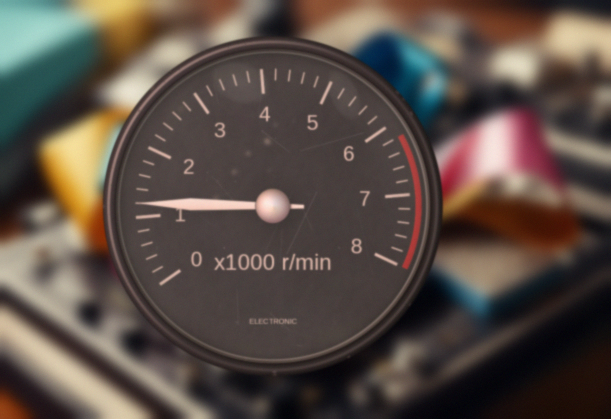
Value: 1200 rpm
